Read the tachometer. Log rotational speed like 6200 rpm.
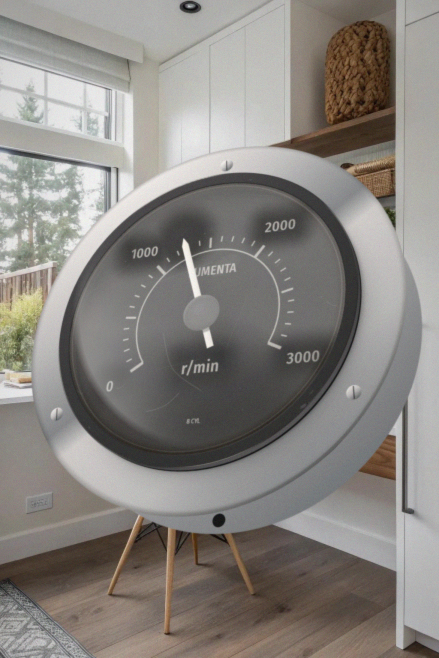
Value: 1300 rpm
